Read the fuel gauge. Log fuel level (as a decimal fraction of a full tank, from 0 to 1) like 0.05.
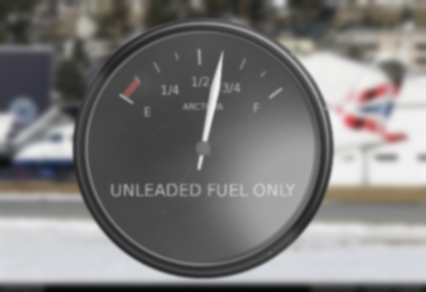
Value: 0.625
